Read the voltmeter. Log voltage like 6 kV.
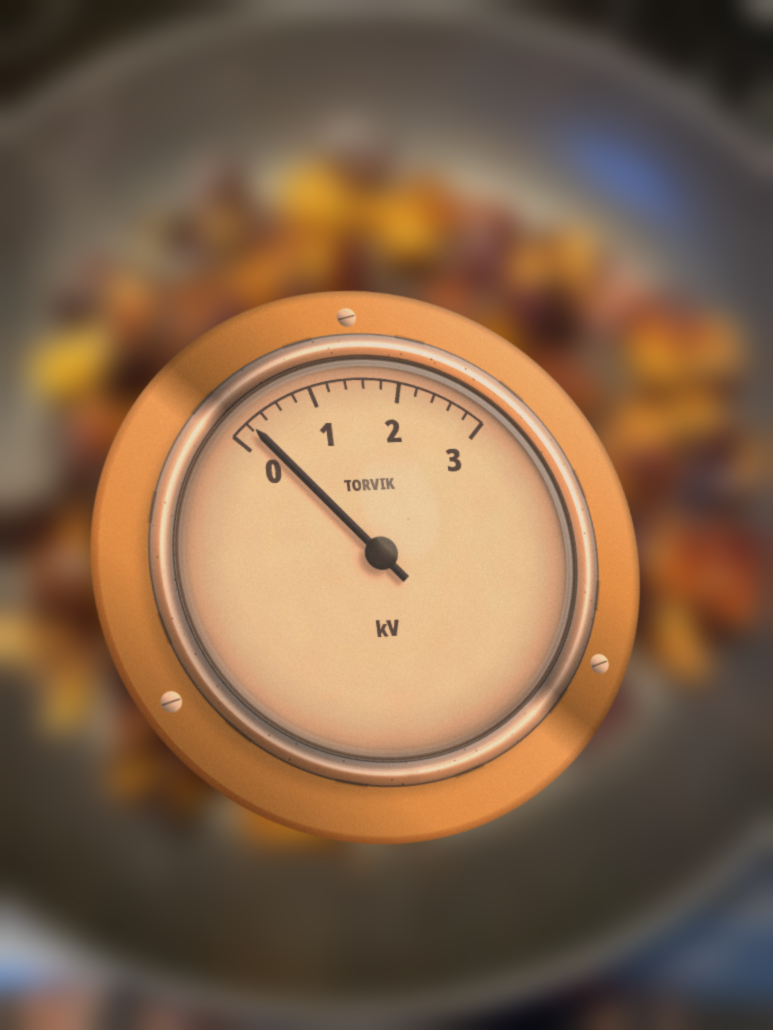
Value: 0.2 kV
